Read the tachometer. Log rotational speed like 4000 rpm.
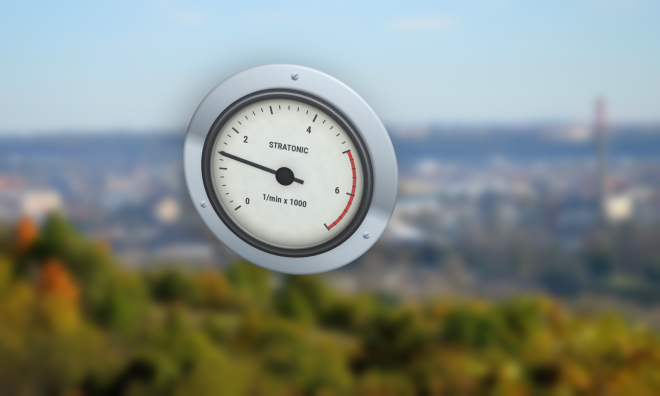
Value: 1400 rpm
